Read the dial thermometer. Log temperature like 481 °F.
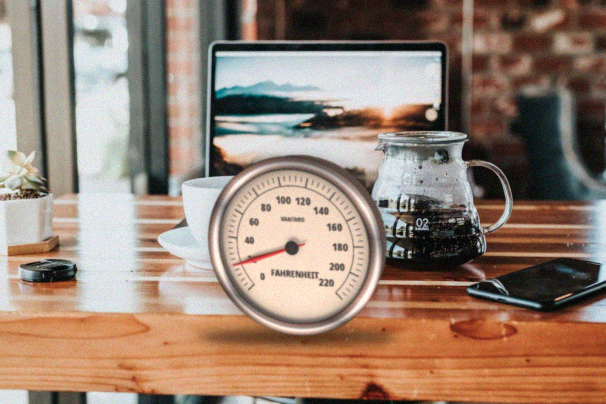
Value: 20 °F
